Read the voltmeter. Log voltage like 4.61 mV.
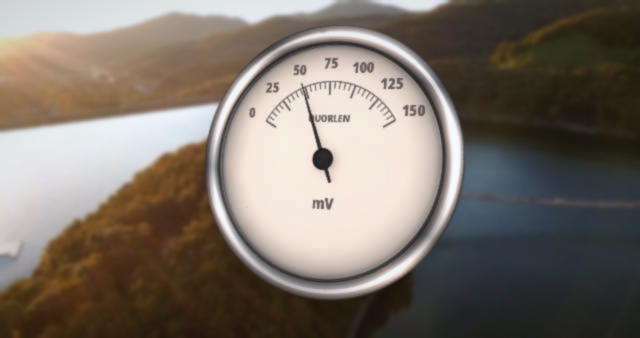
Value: 50 mV
